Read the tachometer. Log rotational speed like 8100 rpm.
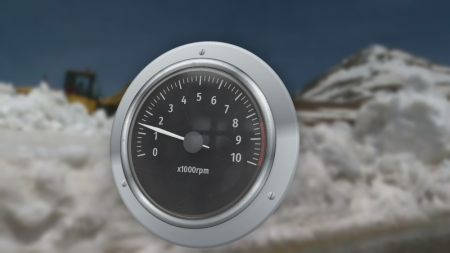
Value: 1400 rpm
